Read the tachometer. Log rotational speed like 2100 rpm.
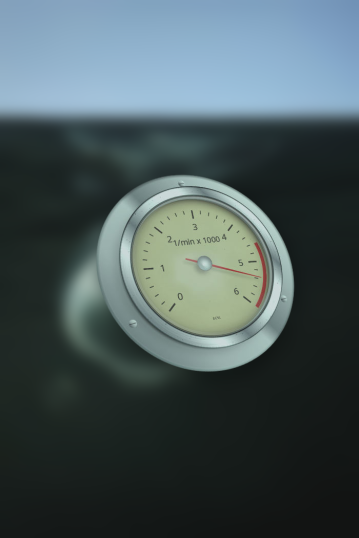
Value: 5400 rpm
